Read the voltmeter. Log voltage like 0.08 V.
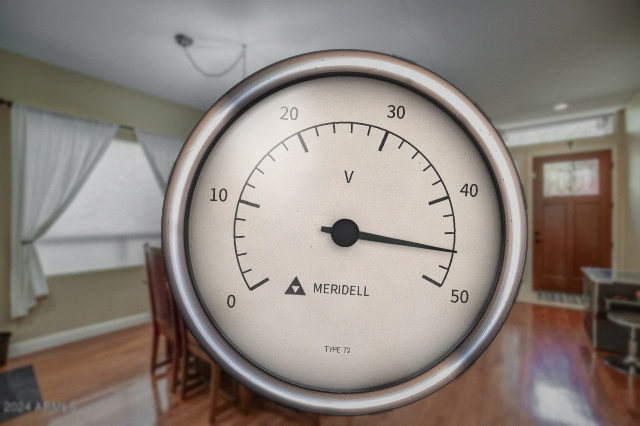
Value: 46 V
